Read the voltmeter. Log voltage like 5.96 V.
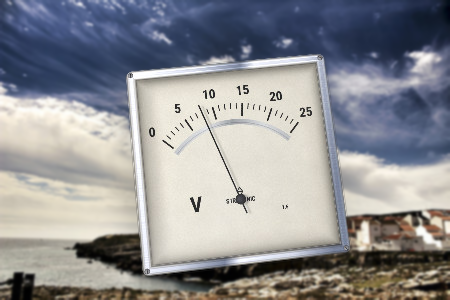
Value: 8 V
